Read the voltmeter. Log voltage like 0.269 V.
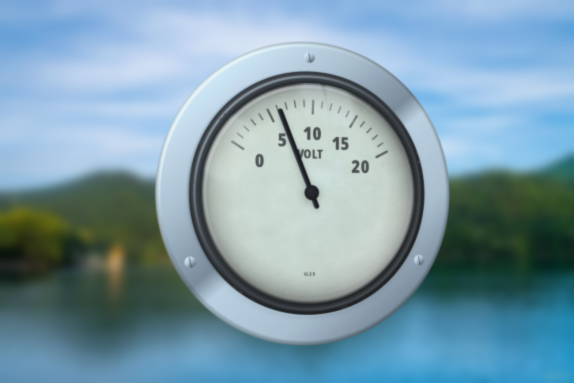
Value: 6 V
